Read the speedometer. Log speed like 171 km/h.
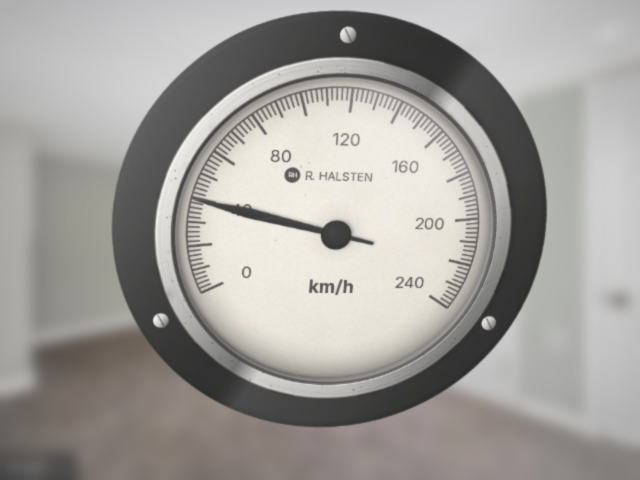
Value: 40 km/h
